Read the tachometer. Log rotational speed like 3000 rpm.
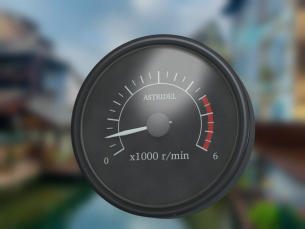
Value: 500 rpm
